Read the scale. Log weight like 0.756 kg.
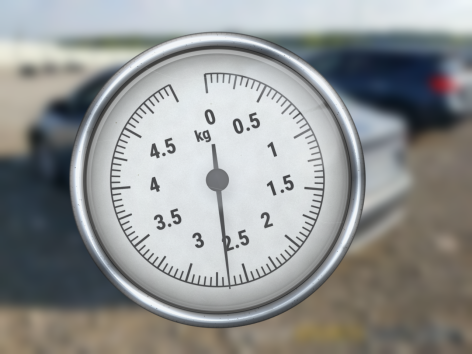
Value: 2.65 kg
